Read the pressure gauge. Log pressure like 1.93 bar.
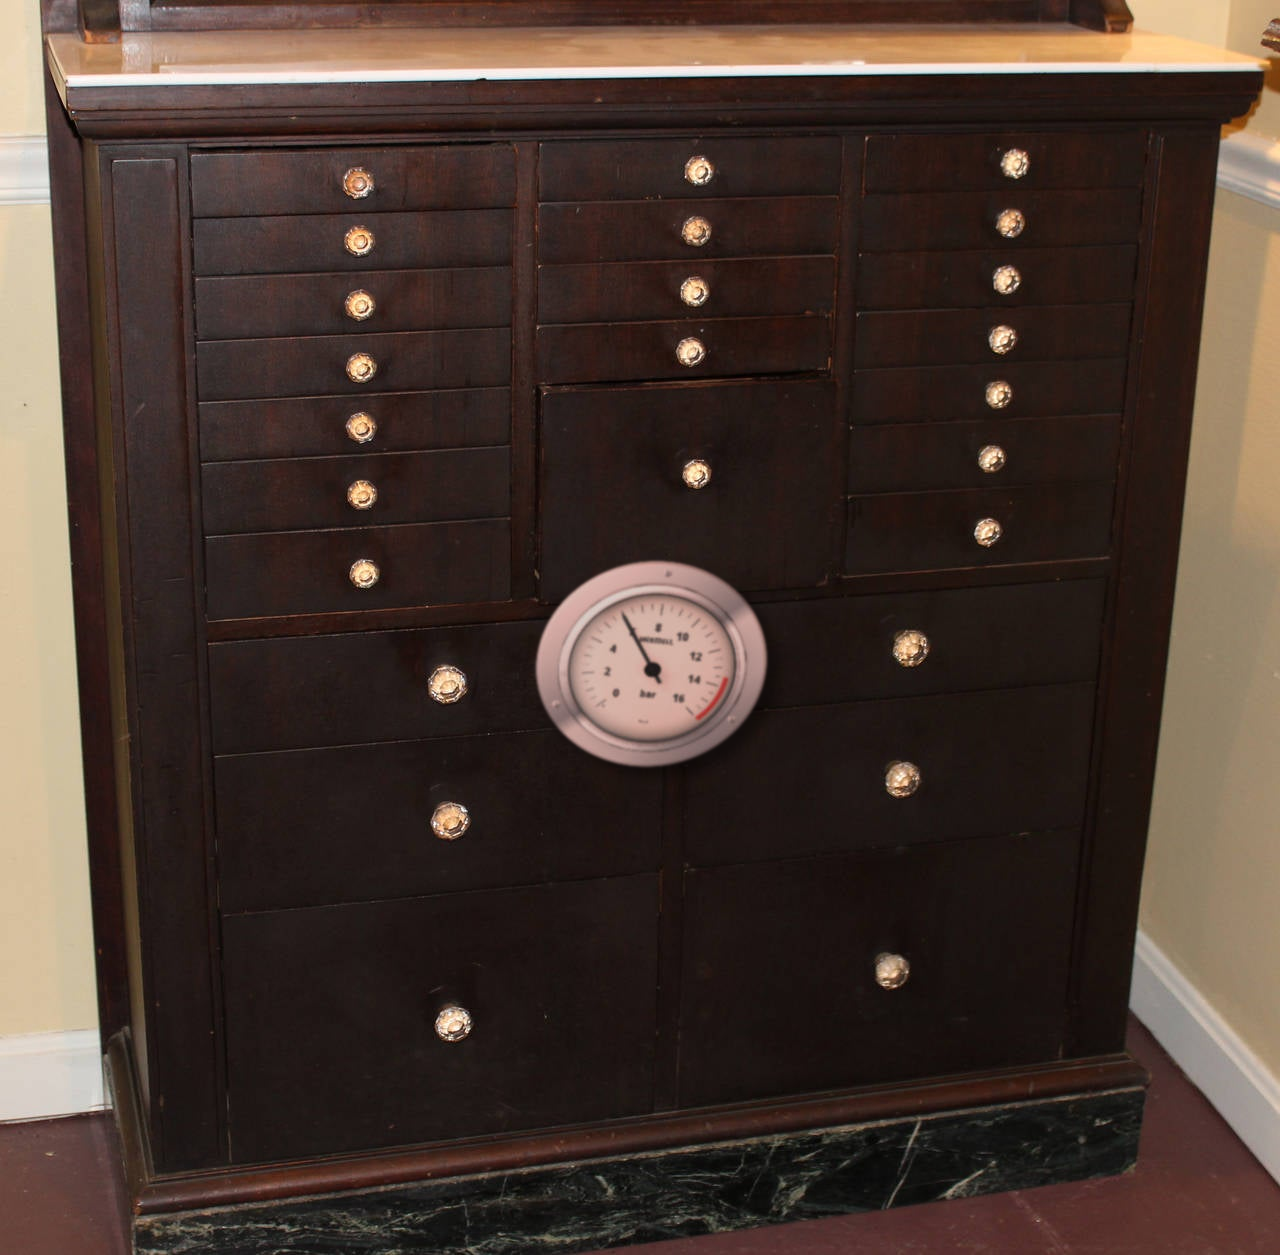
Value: 6 bar
